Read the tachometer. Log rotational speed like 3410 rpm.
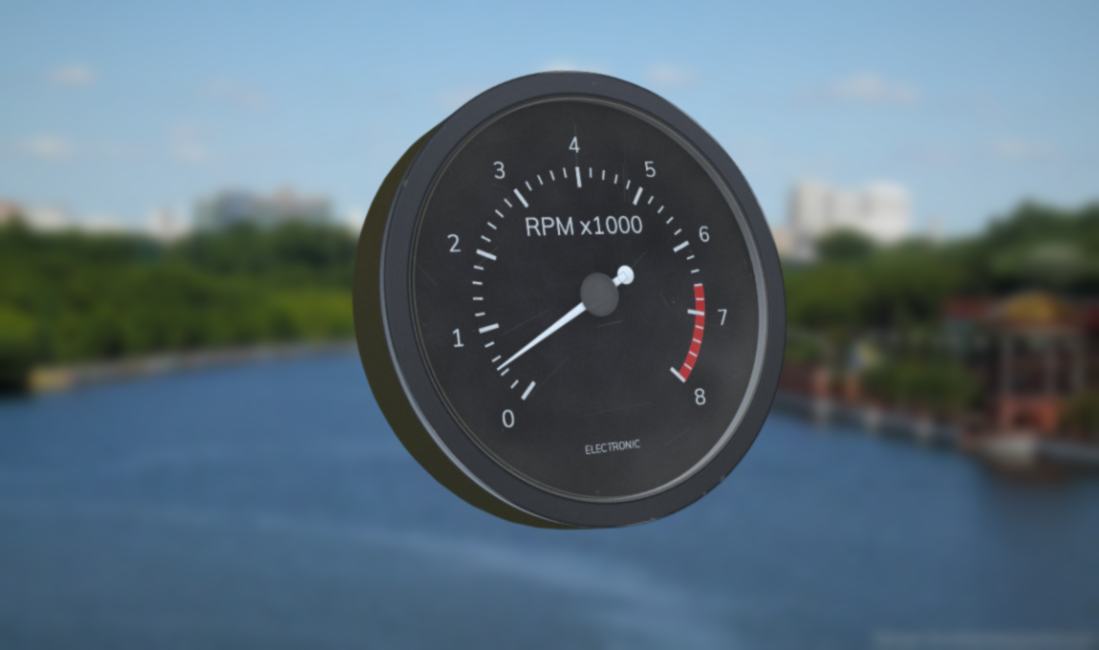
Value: 500 rpm
